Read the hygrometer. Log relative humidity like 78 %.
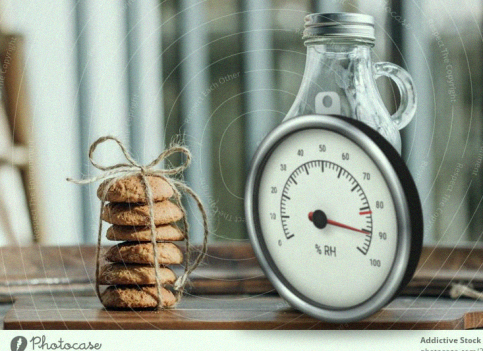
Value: 90 %
